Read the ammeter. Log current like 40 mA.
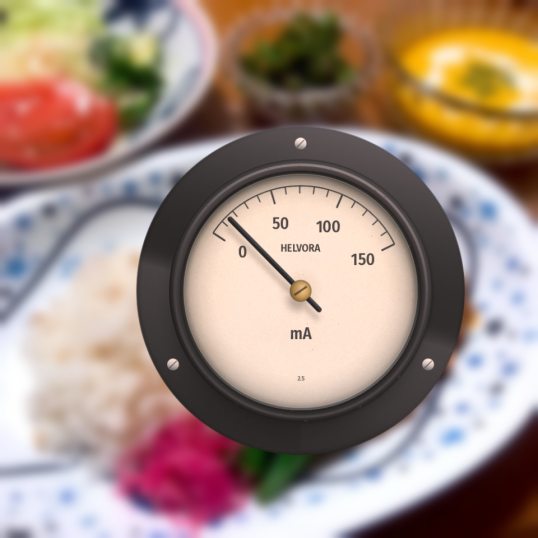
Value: 15 mA
